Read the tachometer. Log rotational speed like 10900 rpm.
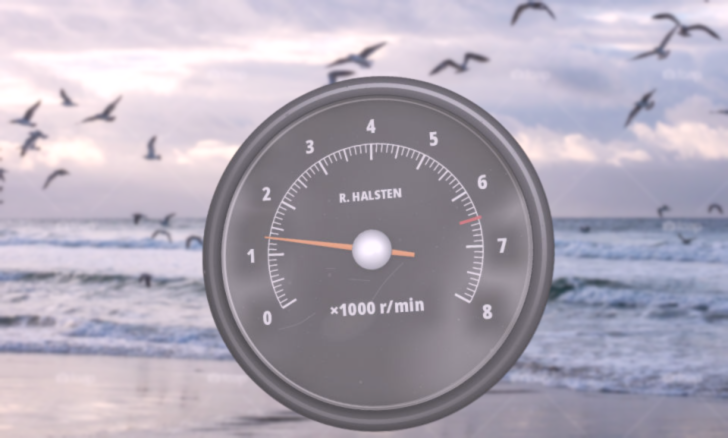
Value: 1300 rpm
